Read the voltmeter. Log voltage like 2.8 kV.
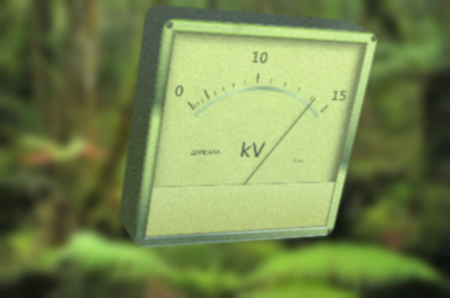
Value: 14 kV
